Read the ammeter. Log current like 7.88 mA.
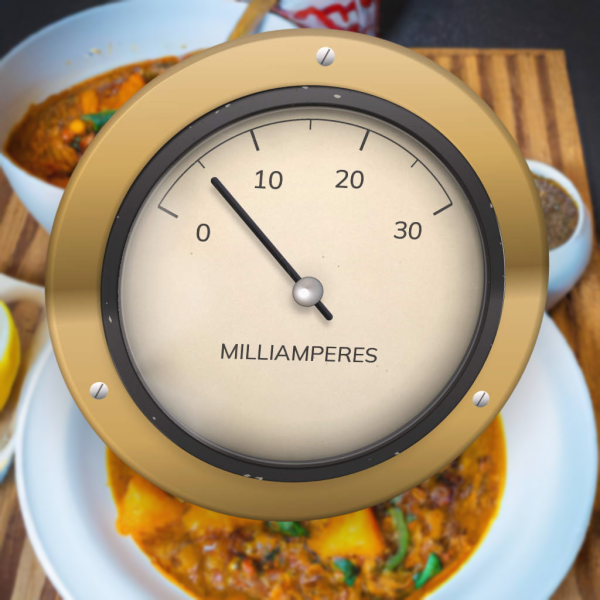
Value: 5 mA
